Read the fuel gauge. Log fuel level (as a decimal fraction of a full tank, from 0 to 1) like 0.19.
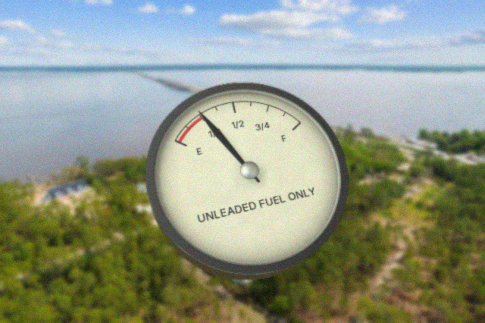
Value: 0.25
